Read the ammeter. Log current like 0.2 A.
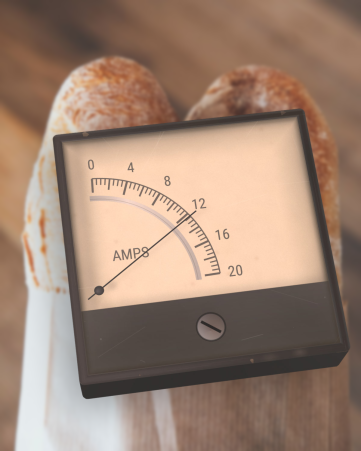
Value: 12.5 A
